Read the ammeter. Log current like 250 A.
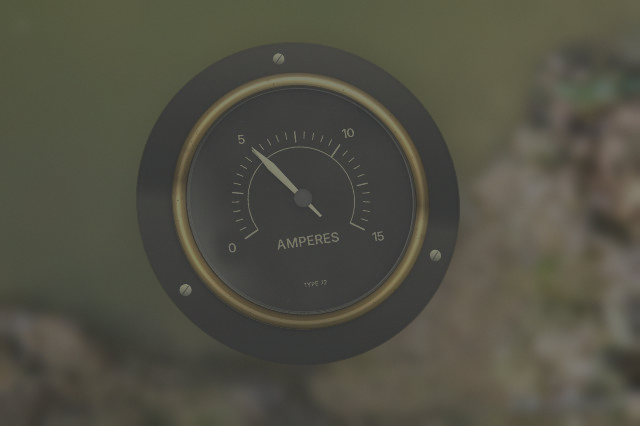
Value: 5 A
